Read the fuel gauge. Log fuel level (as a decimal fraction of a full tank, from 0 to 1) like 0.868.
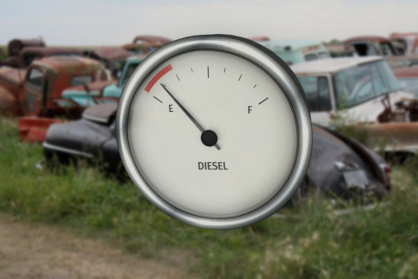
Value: 0.125
